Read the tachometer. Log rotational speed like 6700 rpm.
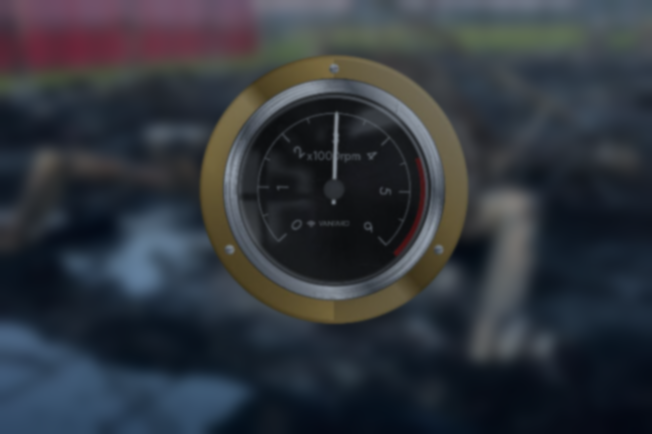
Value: 3000 rpm
